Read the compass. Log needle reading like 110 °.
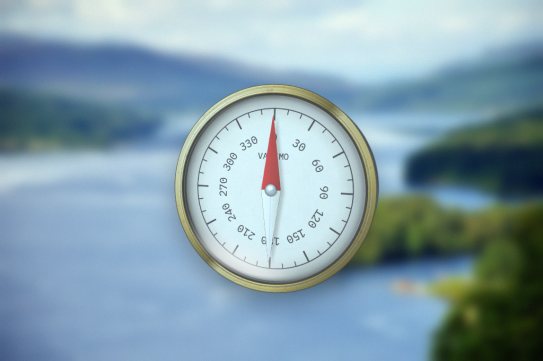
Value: 0 °
